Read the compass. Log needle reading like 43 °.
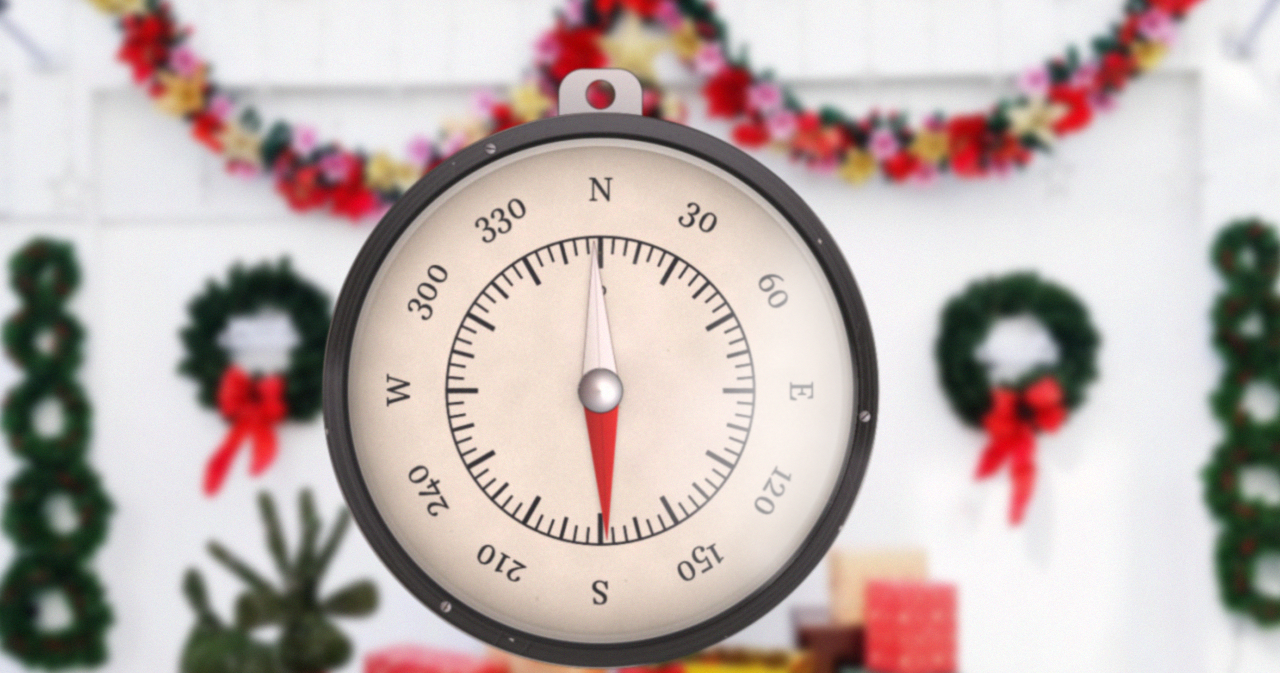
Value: 177.5 °
